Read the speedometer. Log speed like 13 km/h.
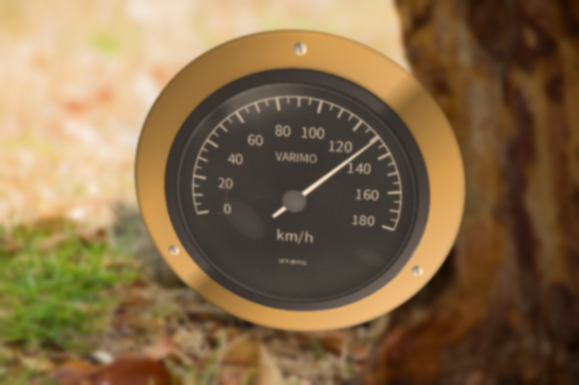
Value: 130 km/h
